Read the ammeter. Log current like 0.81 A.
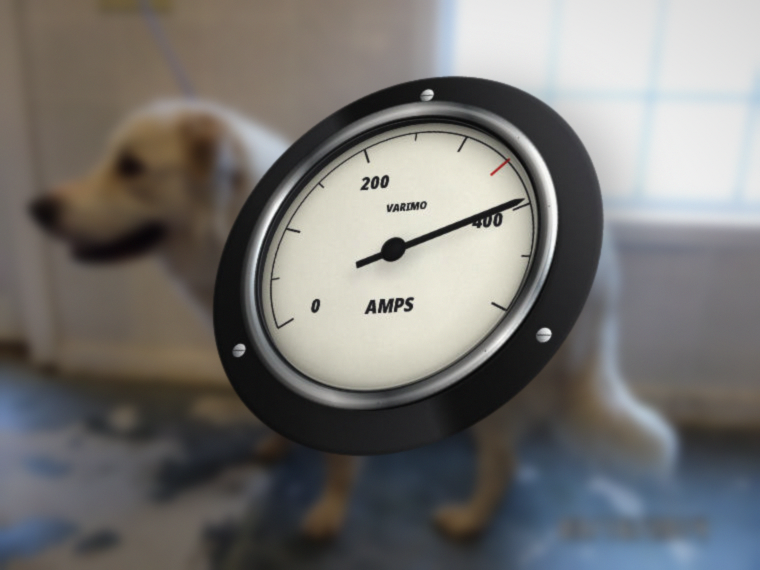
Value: 400 A
